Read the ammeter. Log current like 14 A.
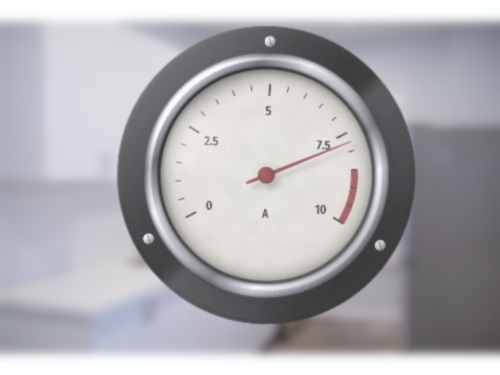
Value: 7.75 A
